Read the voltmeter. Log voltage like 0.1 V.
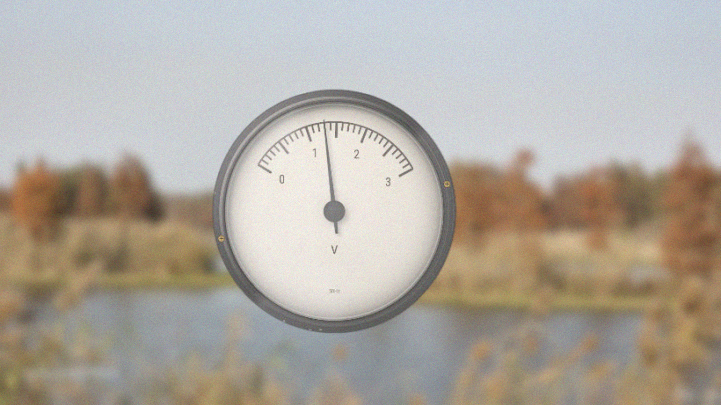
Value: 1.3 V
